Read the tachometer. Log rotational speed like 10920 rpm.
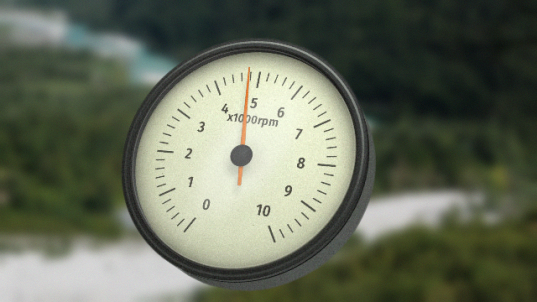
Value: 4800 rpm
